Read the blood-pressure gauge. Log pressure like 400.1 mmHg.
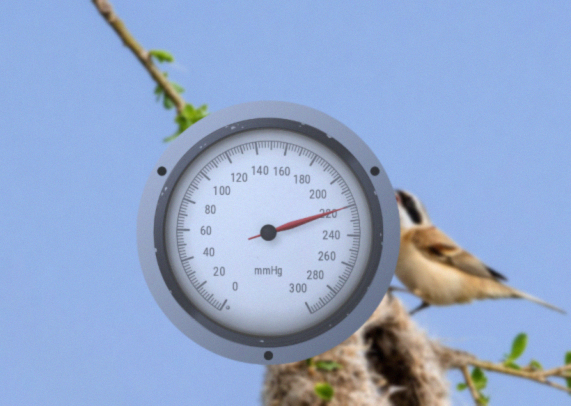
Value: 220 mmHg
